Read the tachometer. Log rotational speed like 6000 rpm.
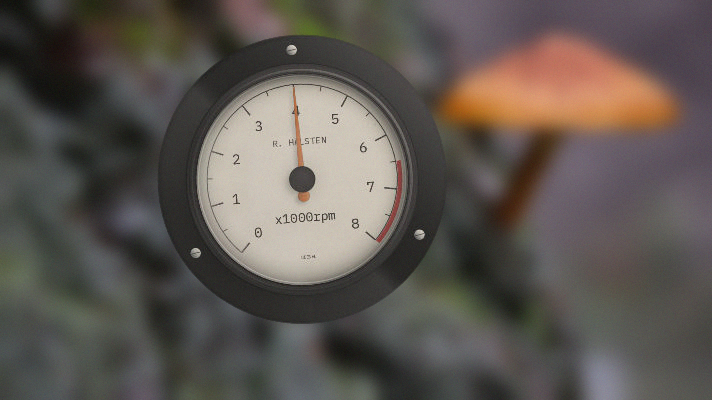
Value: 4000 rpm
